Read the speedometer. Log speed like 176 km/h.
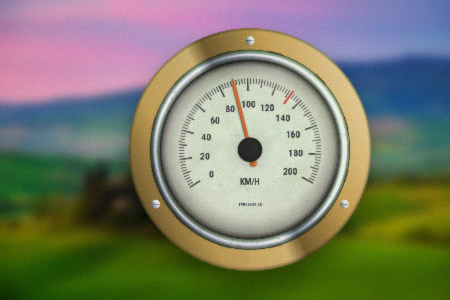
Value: 90 km/h
